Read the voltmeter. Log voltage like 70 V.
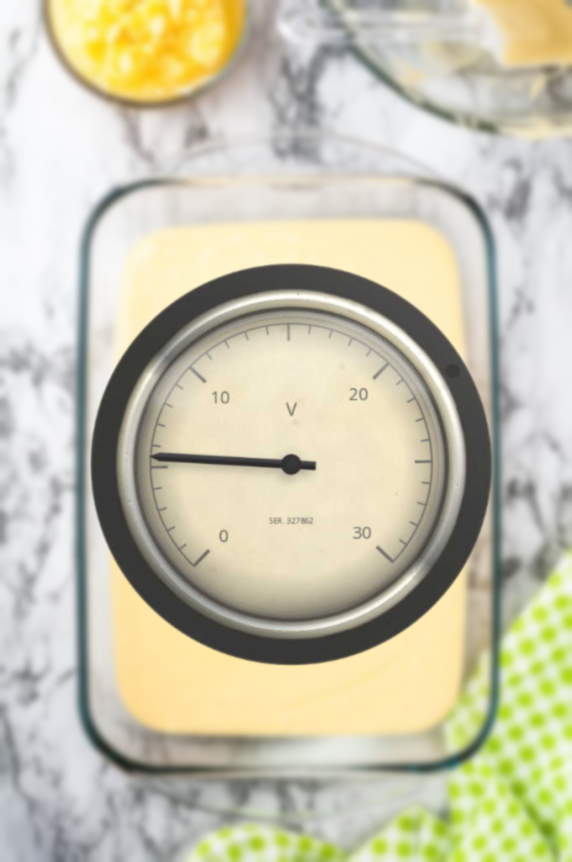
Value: 5.5 V
